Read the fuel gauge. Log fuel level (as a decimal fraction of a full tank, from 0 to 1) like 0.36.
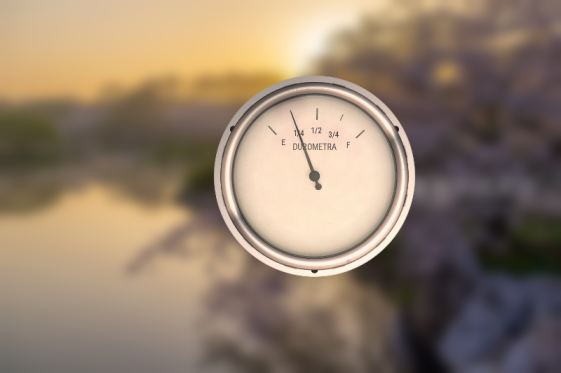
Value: 0.25
